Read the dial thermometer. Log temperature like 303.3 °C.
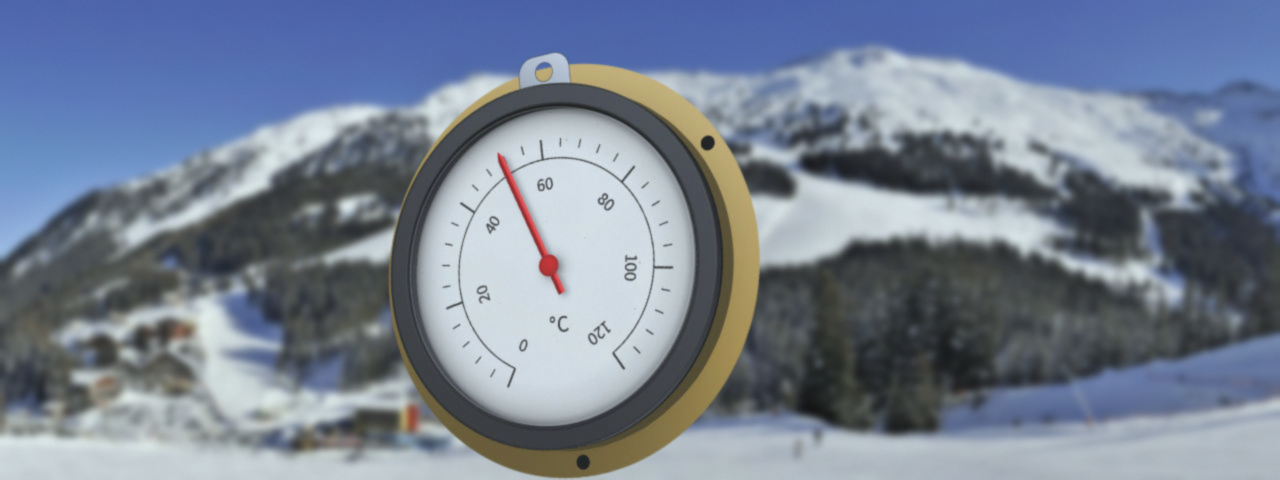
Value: 52 °C
